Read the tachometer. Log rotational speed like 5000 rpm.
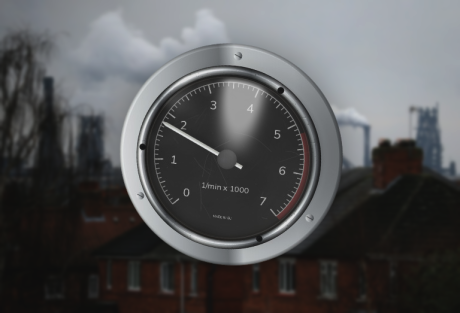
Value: 1800 rpm
